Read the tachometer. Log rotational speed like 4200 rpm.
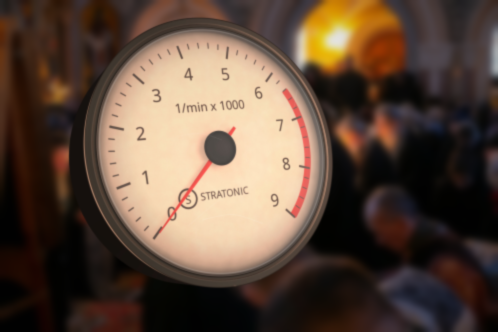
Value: 0 rpm
